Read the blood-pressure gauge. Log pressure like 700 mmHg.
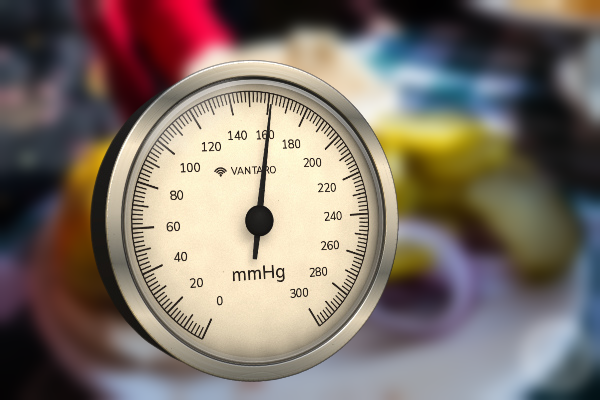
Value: 160 mmHg
